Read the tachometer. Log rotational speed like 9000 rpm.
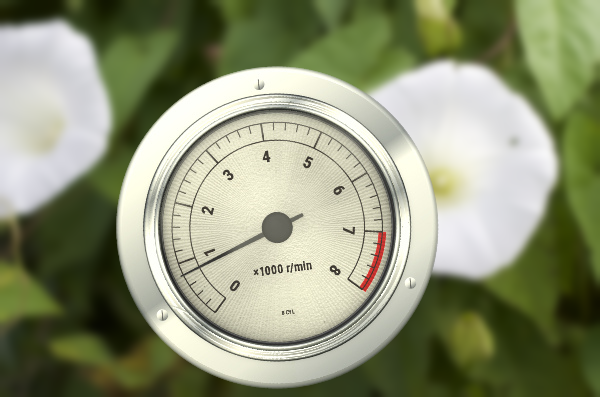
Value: 800 rpm
